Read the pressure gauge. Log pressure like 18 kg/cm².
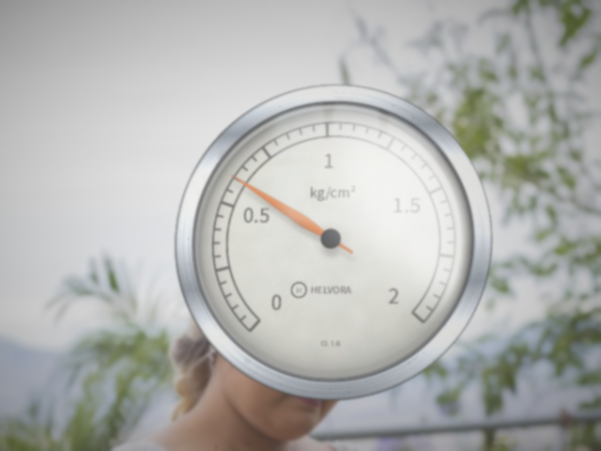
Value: 0.6 kg/cm²
